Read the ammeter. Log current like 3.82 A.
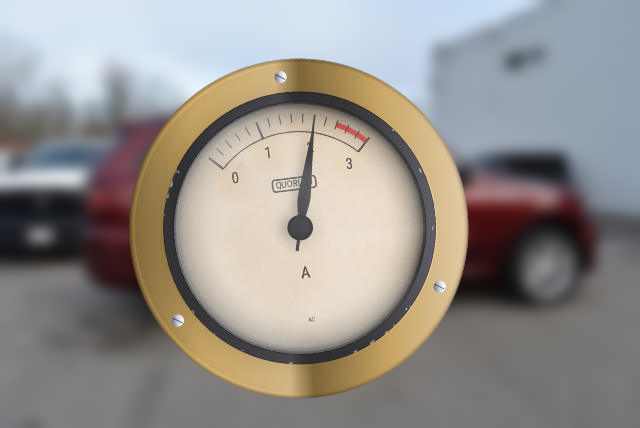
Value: 2 A
